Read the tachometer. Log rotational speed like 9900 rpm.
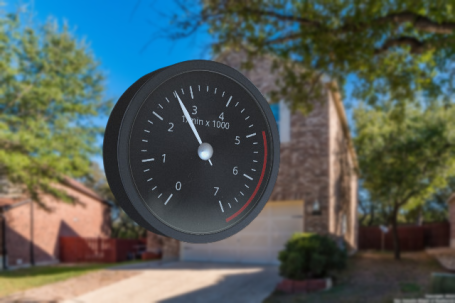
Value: 2600 rpm
